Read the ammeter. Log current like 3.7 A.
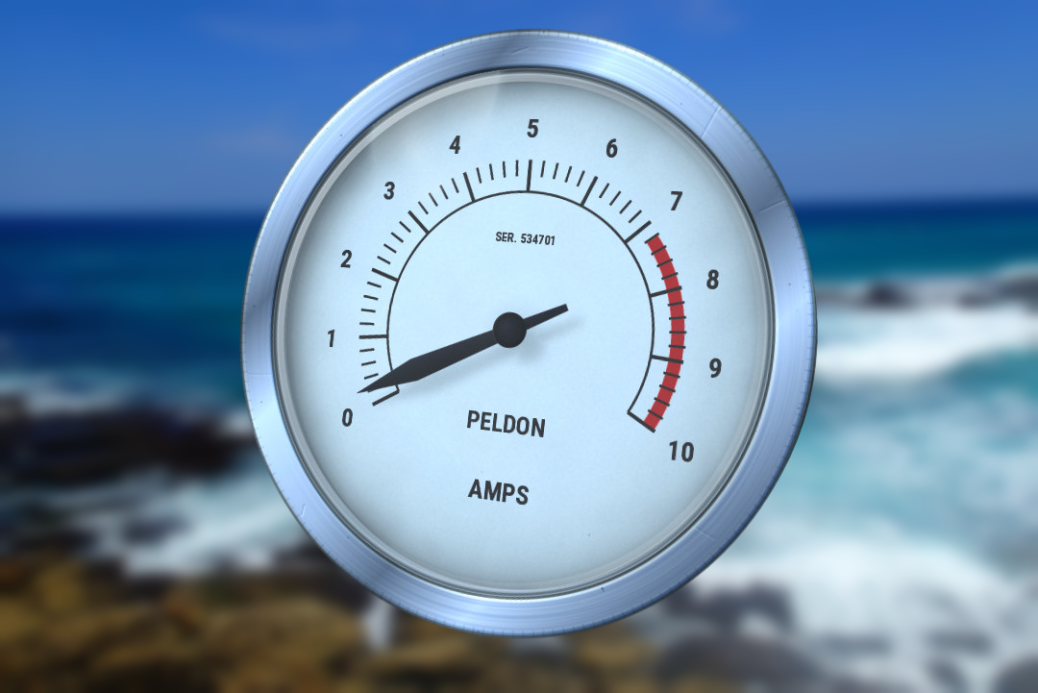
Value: 0.2 A
